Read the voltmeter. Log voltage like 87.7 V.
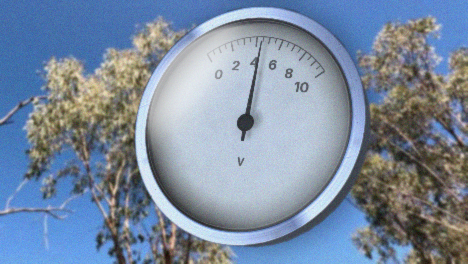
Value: 4.5 V
